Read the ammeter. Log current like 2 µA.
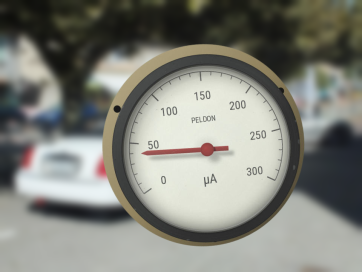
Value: 40 µA
